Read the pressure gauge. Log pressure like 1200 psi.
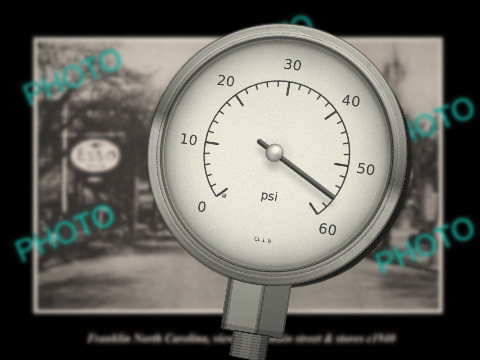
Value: 56 psi
